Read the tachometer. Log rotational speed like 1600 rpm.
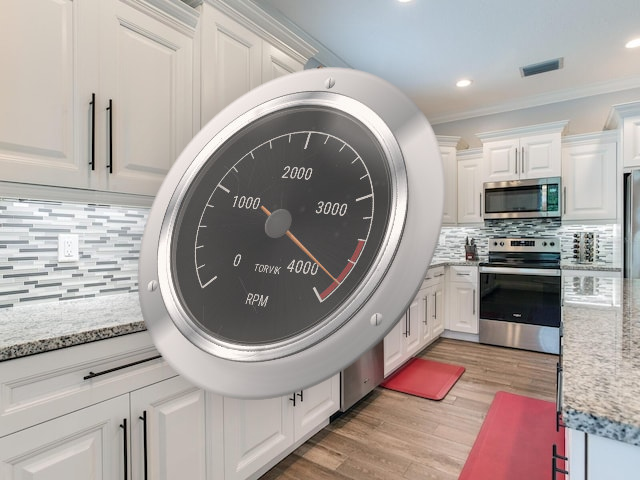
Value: 3800 rpm
